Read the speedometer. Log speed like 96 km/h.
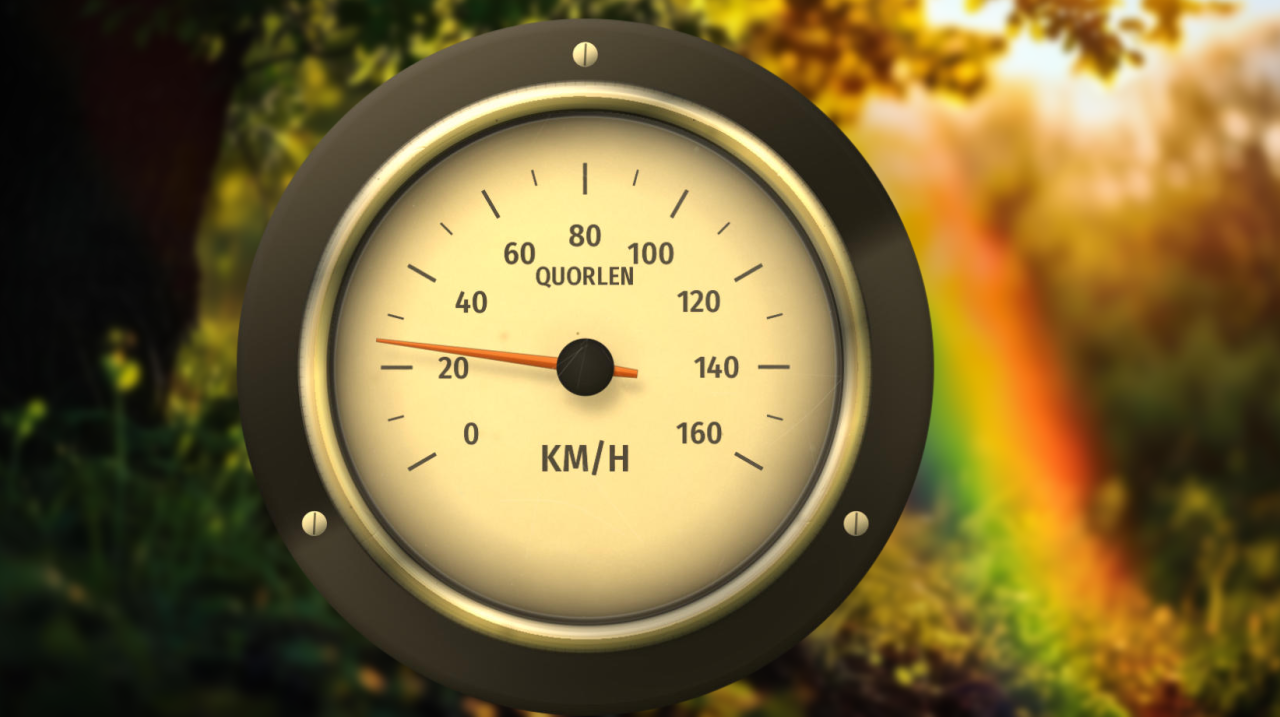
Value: 25 km/h
